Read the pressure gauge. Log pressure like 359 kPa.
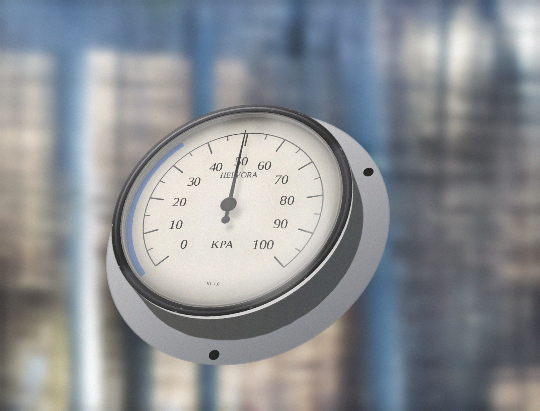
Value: 50 kPa
